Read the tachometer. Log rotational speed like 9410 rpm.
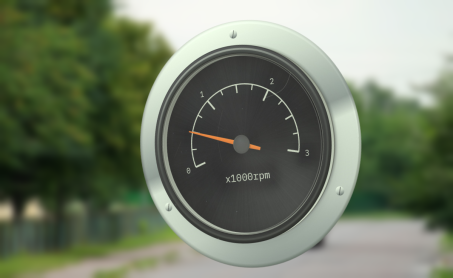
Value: 500 rpm
